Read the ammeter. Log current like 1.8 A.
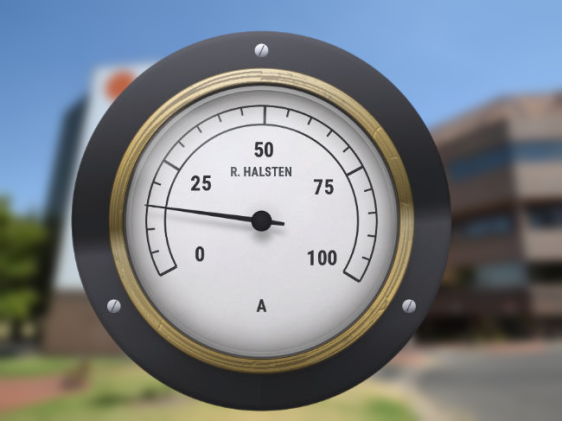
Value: 15 A
